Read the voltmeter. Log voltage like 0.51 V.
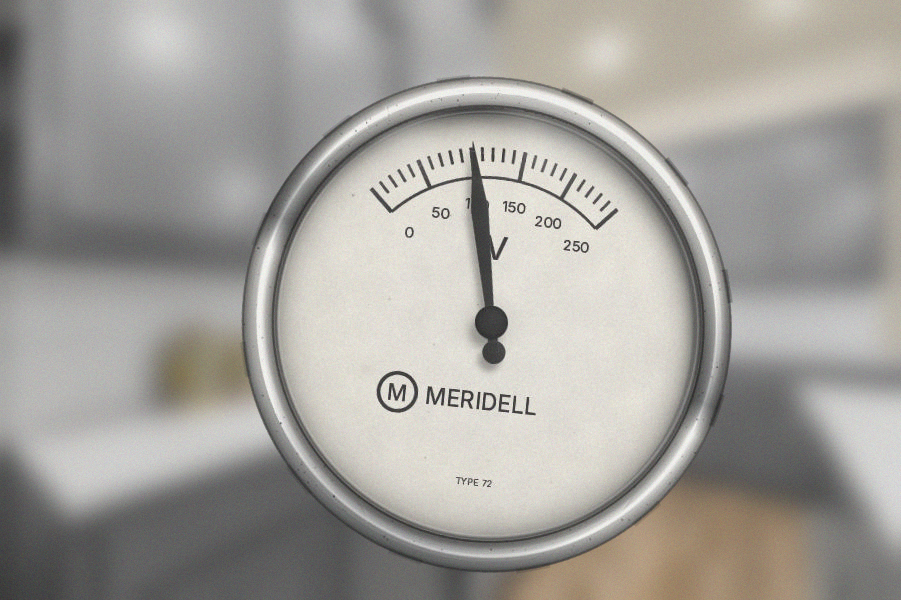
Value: 100 V
